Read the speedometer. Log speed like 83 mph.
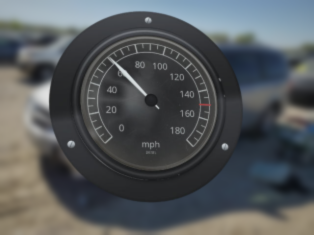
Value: 60 mph
